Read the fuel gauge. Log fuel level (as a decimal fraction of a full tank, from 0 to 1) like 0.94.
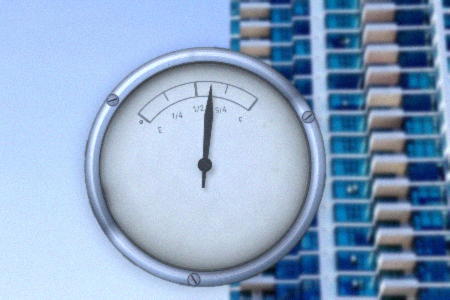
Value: 0.625
